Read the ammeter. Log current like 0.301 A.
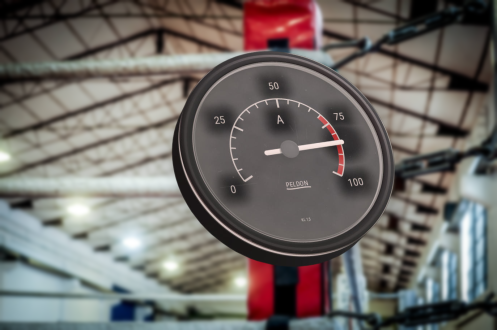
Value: 85 A
